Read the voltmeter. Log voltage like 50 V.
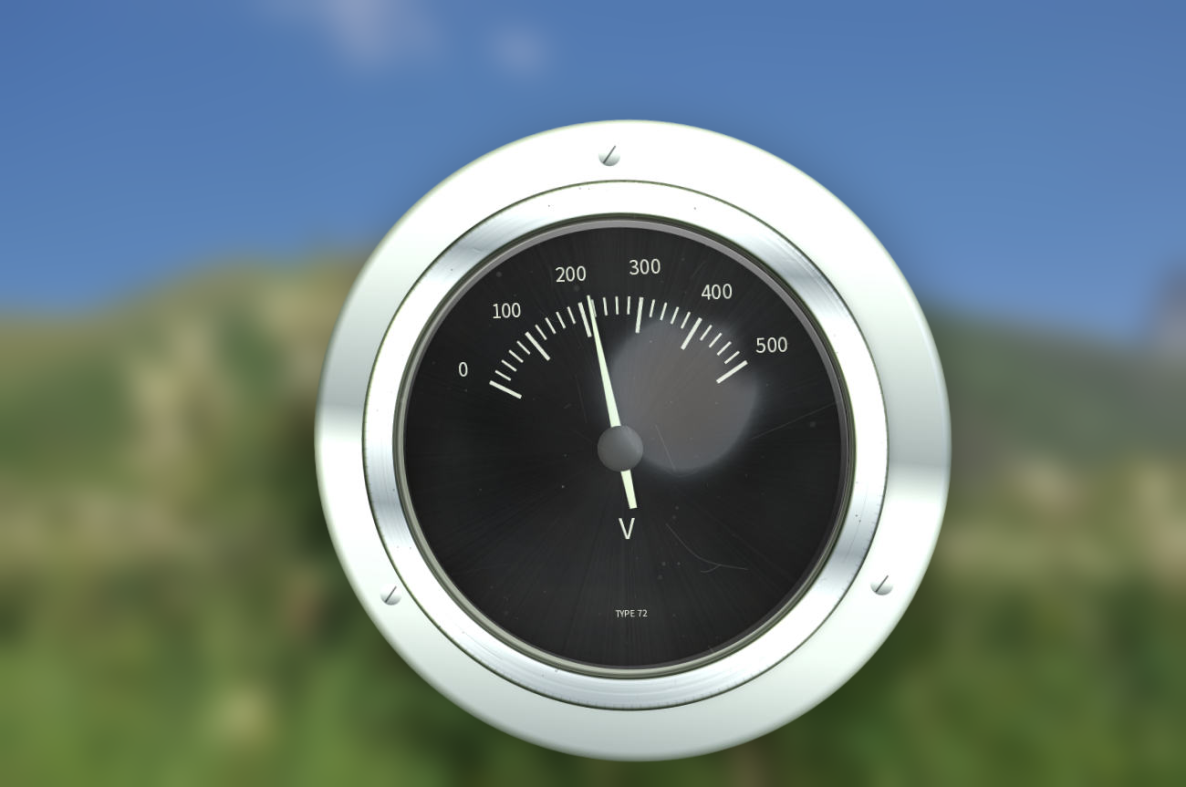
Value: 220 V
